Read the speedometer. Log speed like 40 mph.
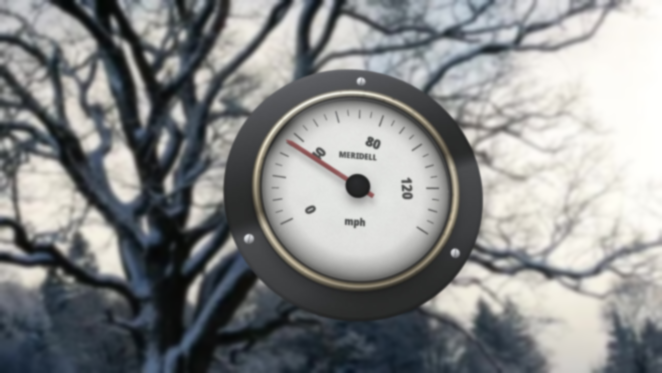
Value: 35 mph
